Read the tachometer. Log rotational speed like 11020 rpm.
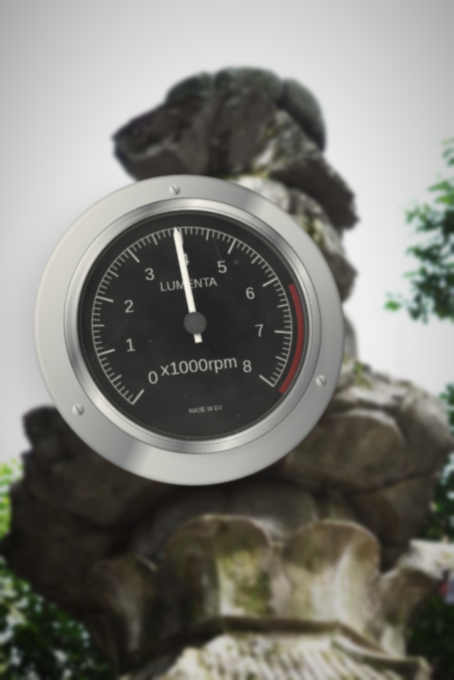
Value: 3900 rpm
